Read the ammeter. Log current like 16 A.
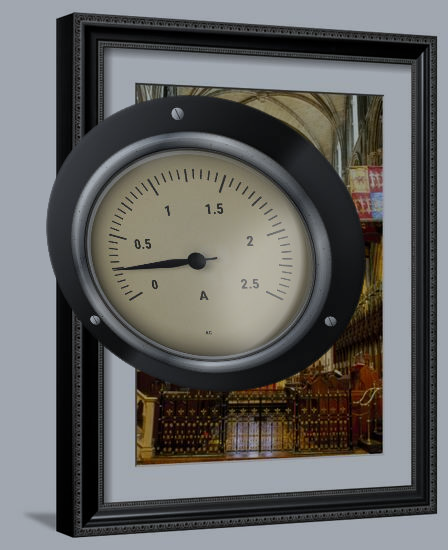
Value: 0.25 A
